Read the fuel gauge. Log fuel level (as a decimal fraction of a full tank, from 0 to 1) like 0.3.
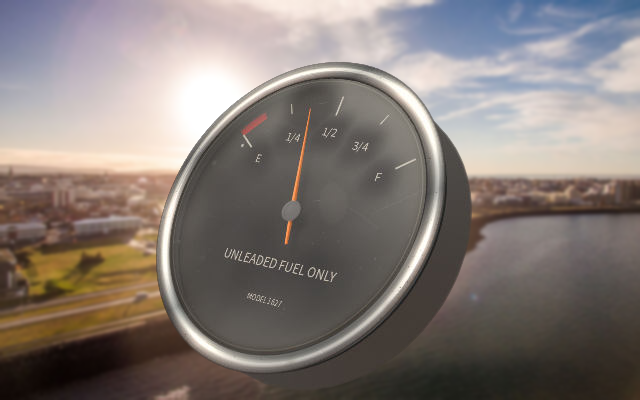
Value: 0.375
